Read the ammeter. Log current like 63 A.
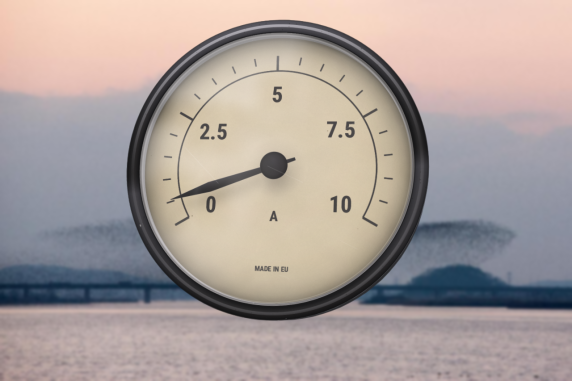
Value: 0.5 A
